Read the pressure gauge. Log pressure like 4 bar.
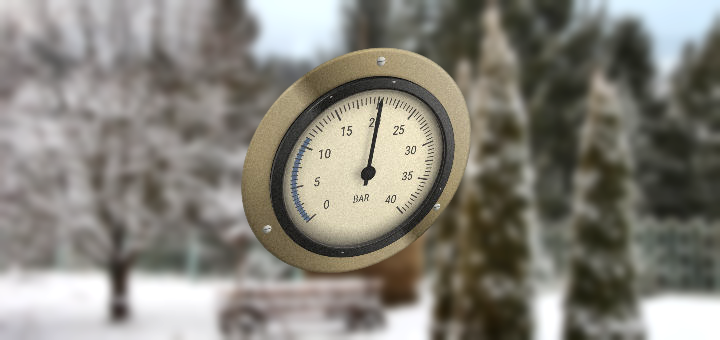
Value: 20 bar
